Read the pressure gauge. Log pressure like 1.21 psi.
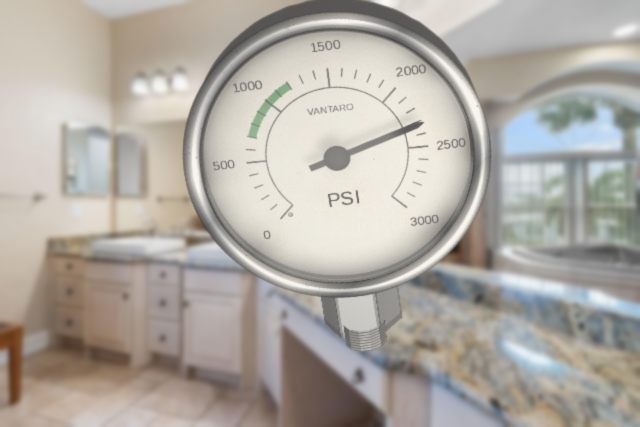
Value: 2300 psi
